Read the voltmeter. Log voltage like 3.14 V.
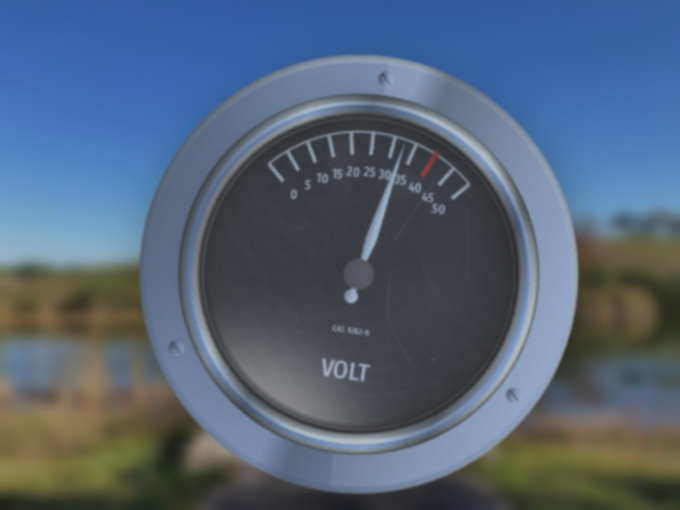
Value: 32.5 V
